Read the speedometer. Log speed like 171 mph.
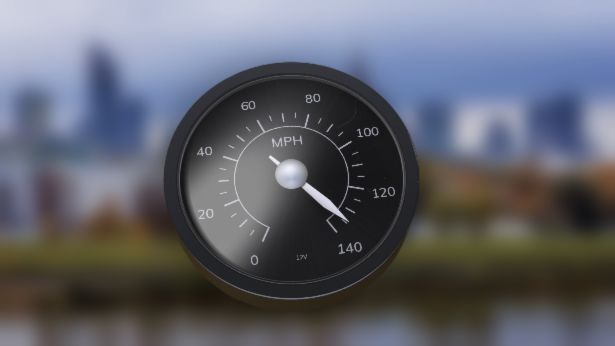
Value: 135 mph
